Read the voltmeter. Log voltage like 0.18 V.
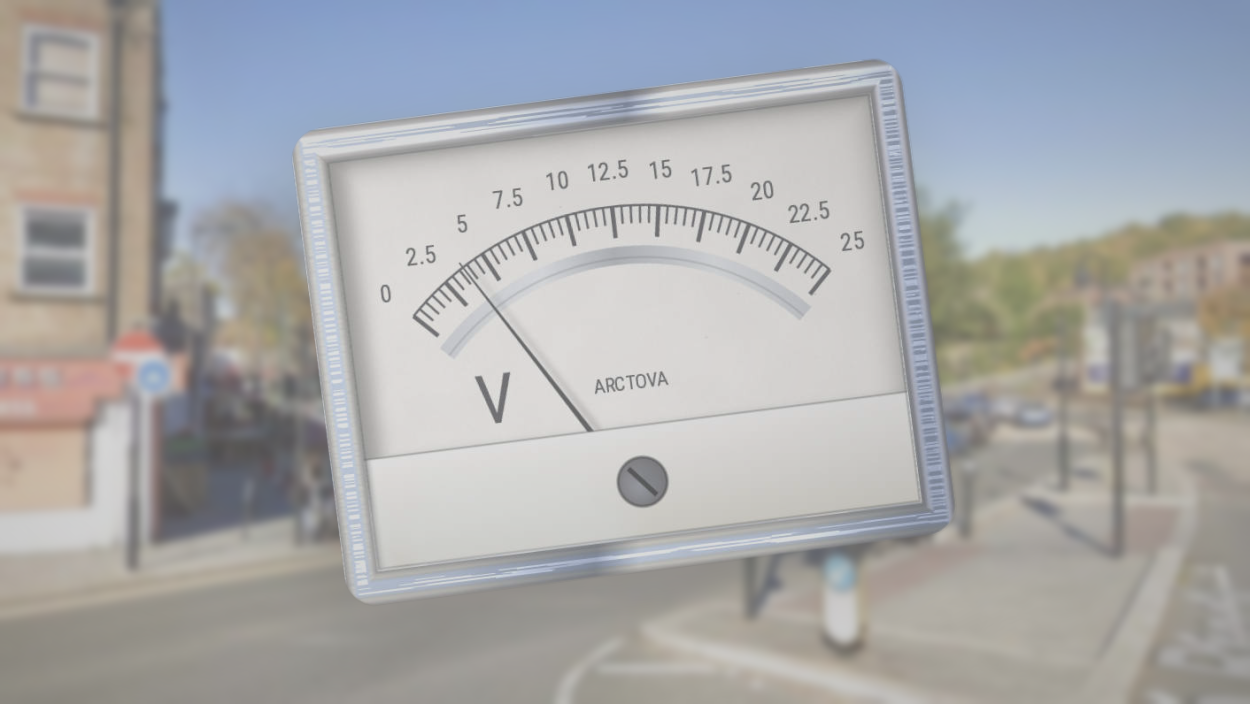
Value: 3.75 V
